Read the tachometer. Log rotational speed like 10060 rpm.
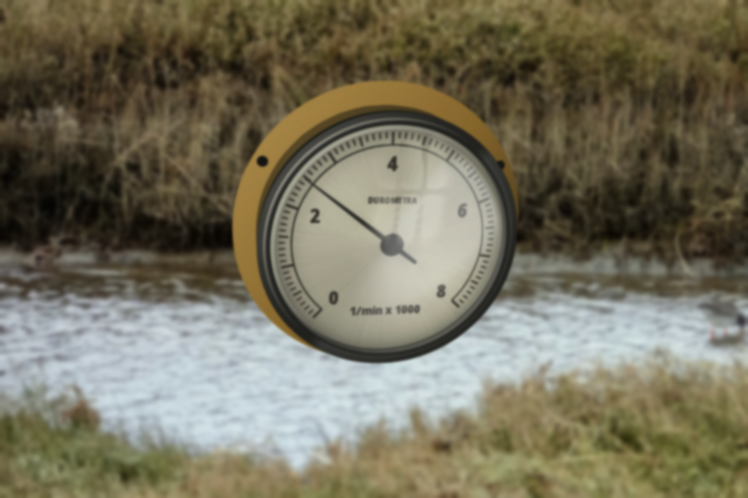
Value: 2500 rpm
